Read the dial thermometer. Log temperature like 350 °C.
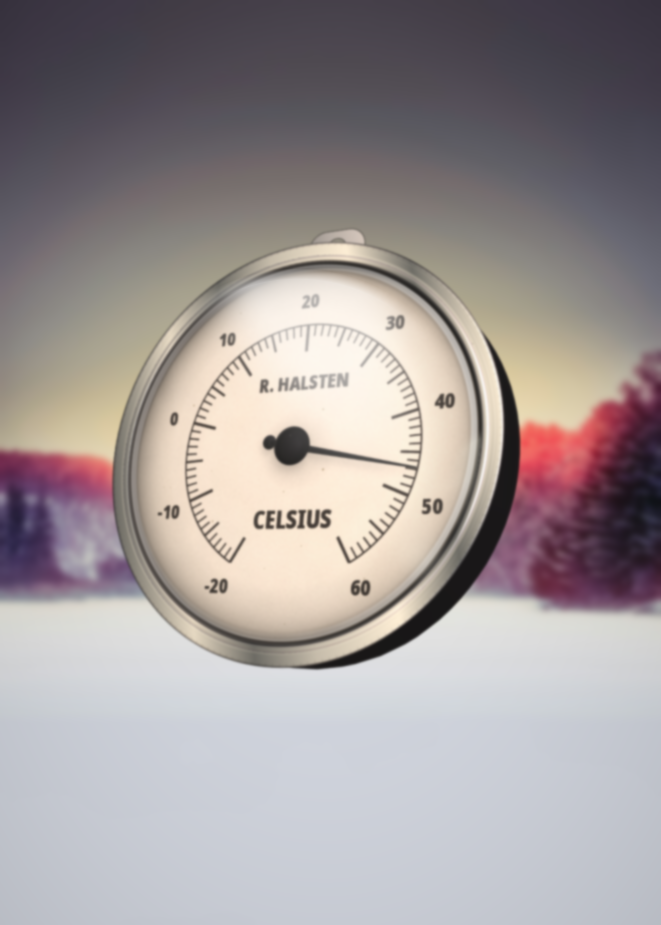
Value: 47 °C
